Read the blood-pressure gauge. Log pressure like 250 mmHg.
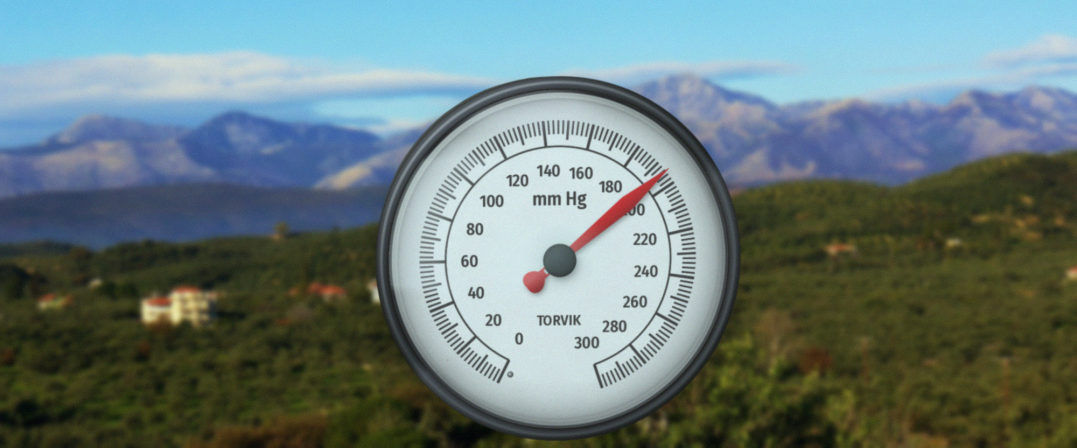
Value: 194 mmHg
